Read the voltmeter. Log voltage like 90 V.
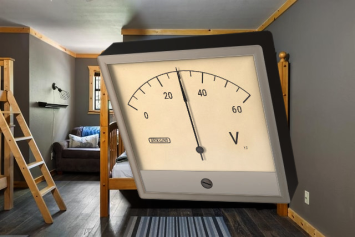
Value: 30 V
